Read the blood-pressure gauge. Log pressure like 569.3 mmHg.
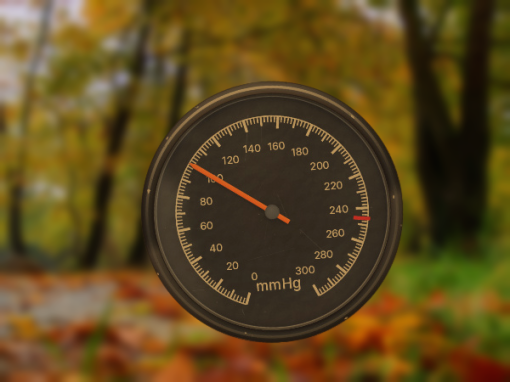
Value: 100 mmHg
